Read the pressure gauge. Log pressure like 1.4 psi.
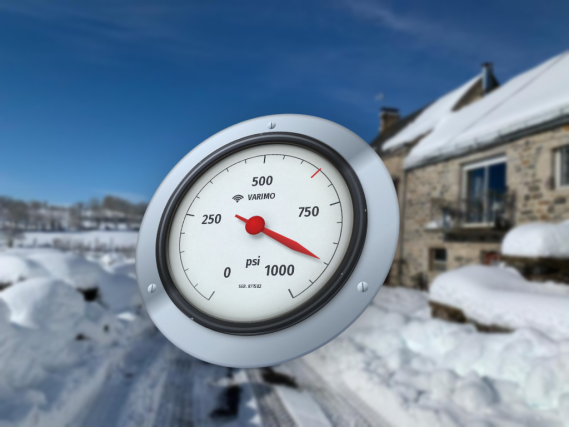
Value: 900 psi
